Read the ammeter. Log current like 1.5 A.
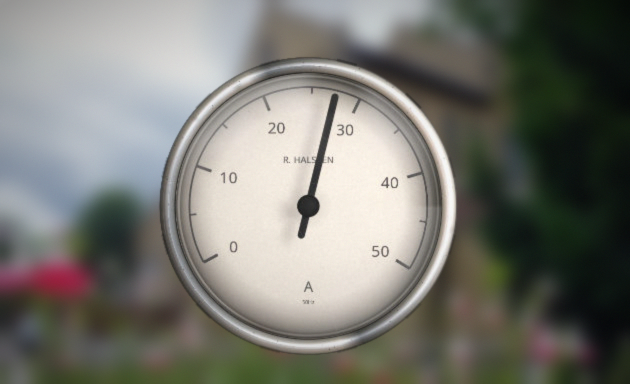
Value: 27.5 A
